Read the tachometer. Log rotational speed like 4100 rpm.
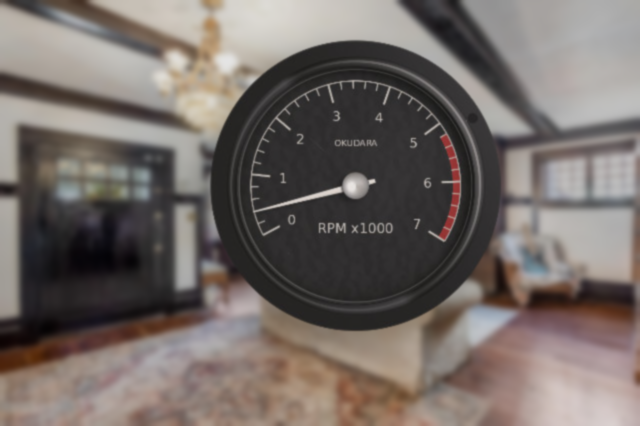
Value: 400 rpm
